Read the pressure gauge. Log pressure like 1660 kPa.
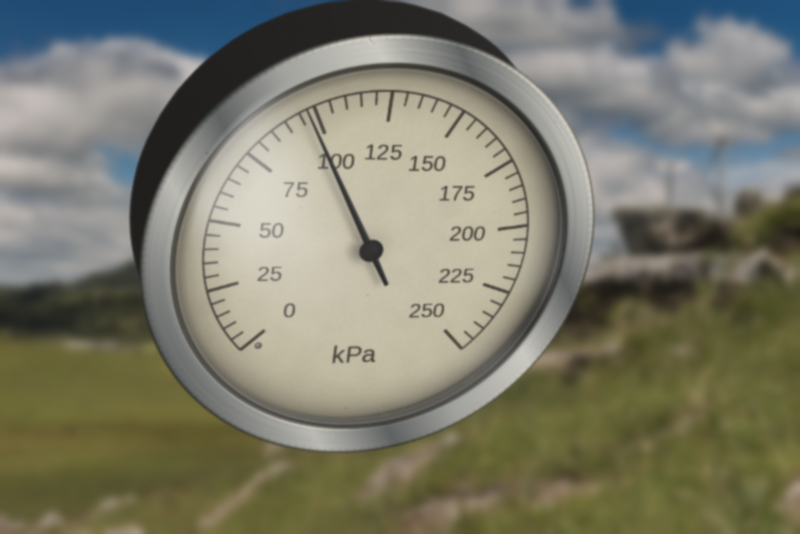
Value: 97.5 kPa
